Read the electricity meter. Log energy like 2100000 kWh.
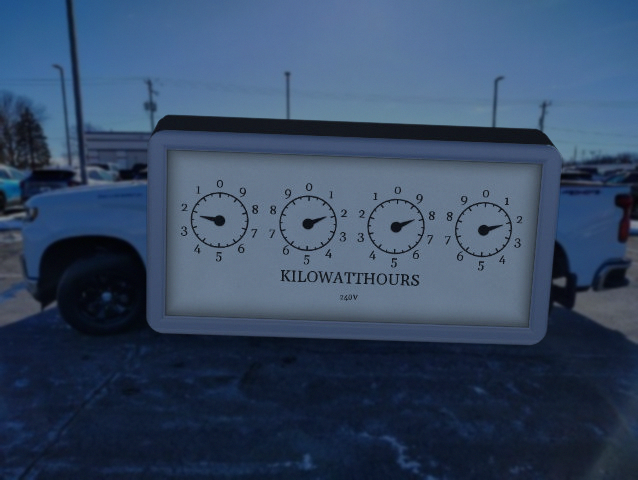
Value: 2182 kWh
